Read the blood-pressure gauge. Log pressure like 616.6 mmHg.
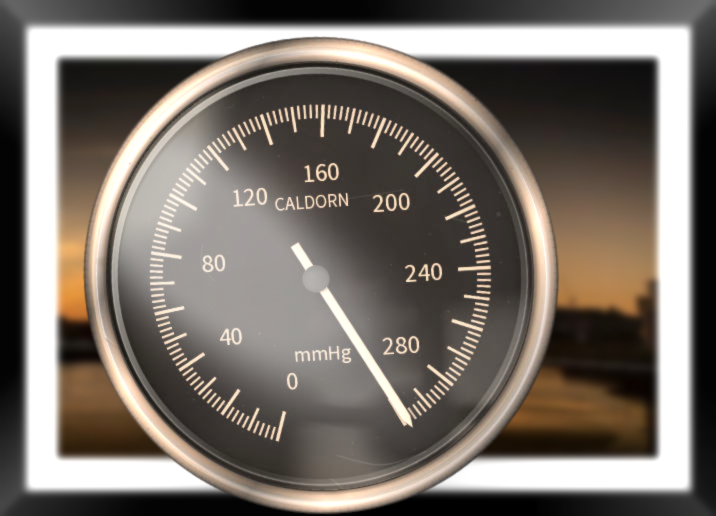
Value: 298 mmHg
